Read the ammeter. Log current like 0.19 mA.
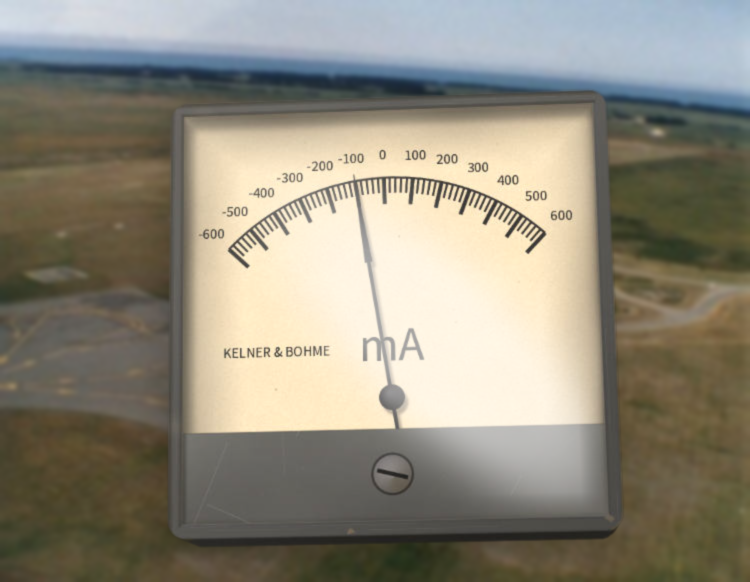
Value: -100 mA
